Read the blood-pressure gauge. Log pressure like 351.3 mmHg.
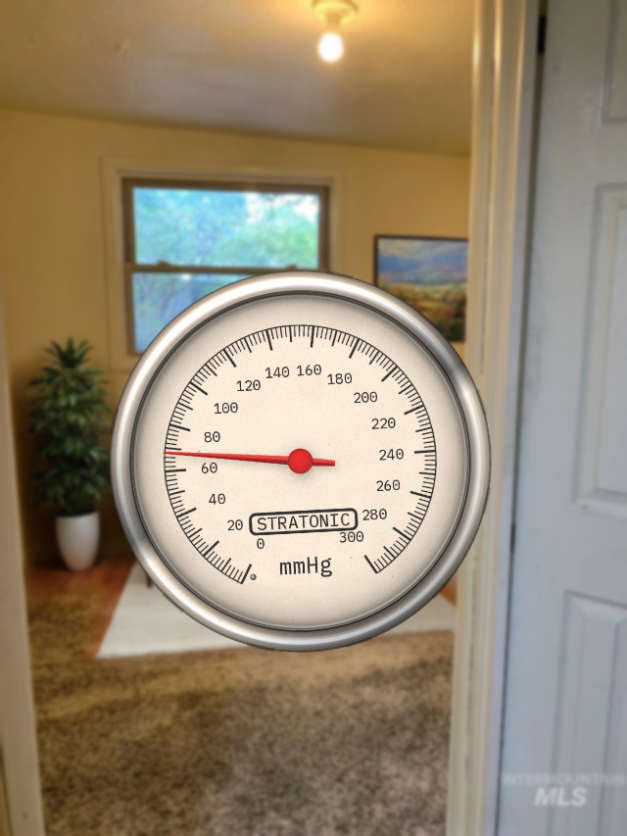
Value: 68 mmHg
